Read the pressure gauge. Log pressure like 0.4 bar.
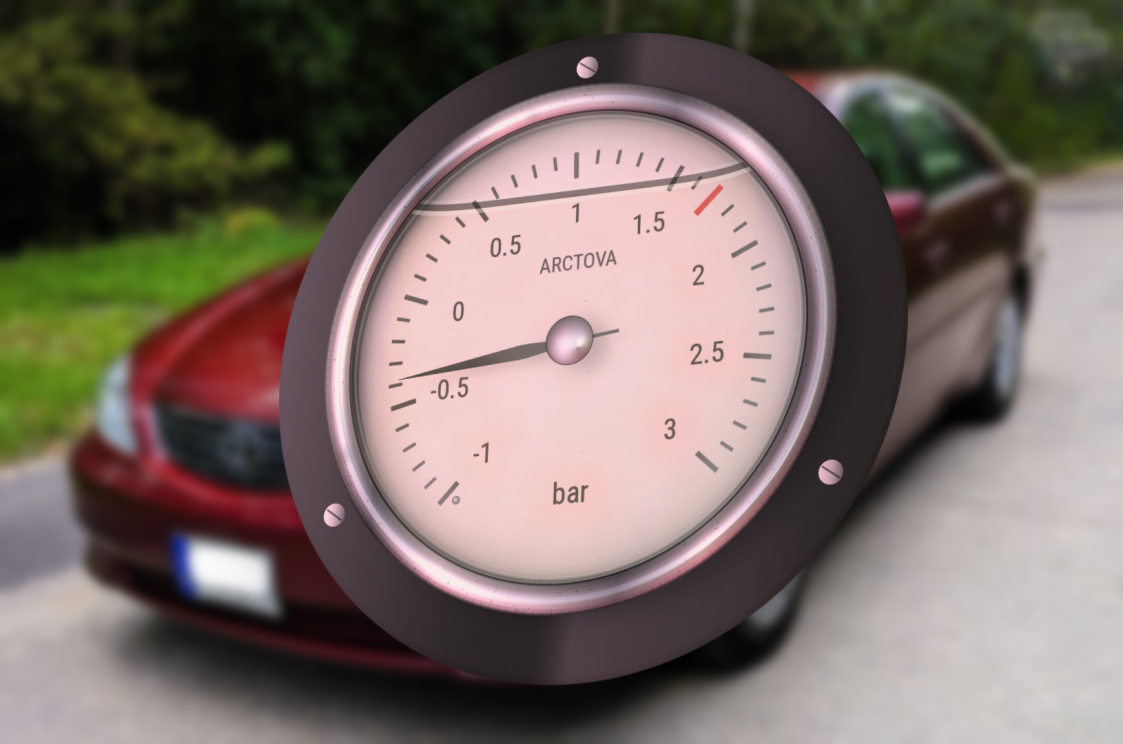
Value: -0.4 bar
